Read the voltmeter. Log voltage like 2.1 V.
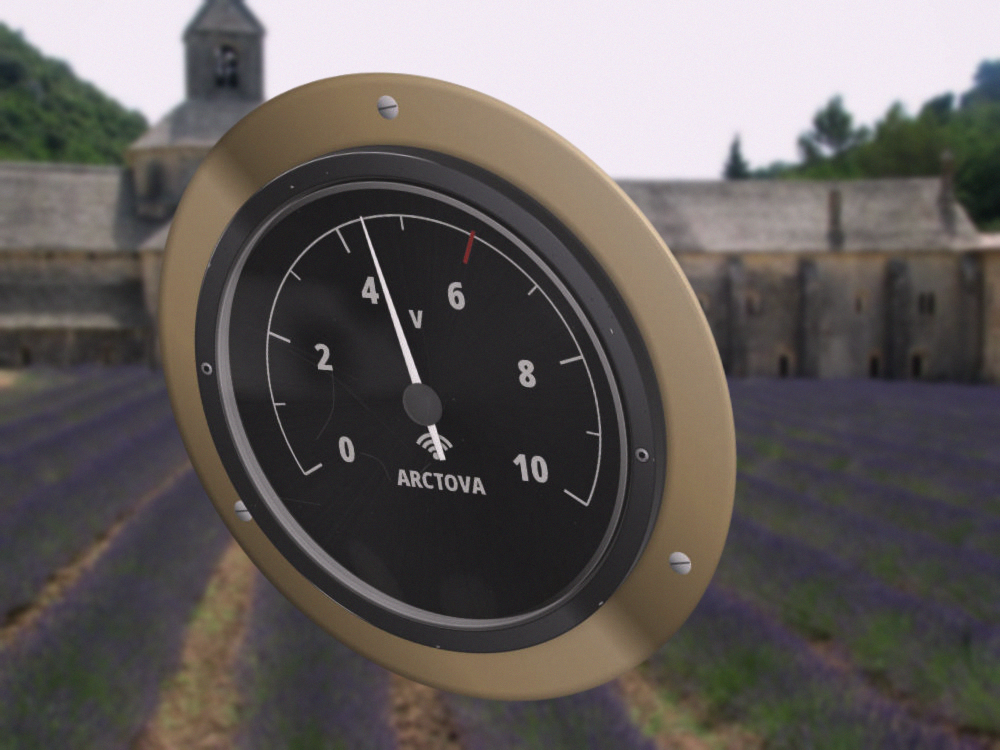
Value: 4.5 V
